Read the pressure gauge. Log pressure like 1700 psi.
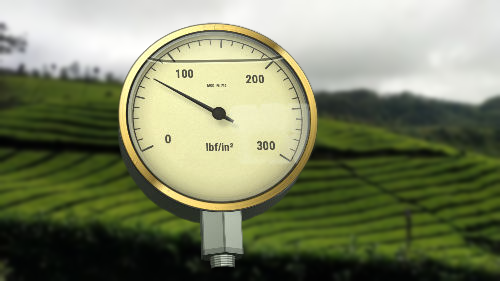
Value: 70 psi
